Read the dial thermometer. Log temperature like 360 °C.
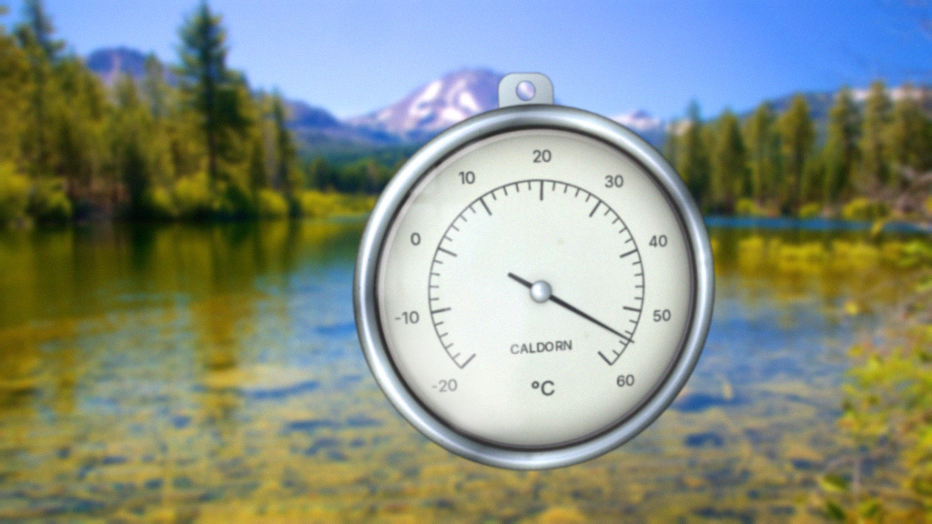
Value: 55 °C
